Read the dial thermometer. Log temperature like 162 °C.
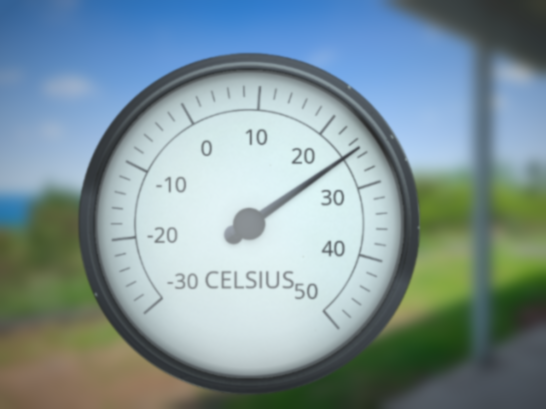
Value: 25 °C
